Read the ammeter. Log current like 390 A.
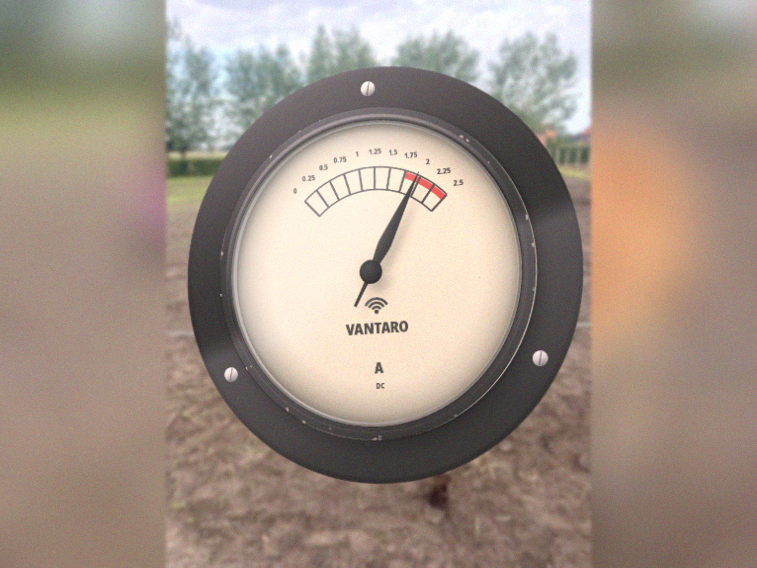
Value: 2 A
